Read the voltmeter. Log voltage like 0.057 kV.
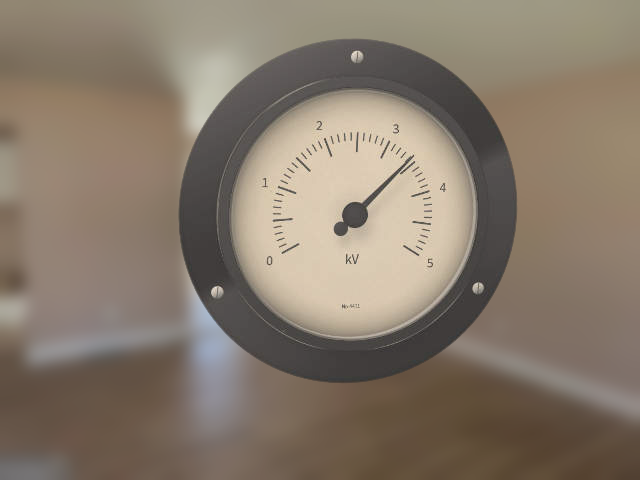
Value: 3.4 kV
